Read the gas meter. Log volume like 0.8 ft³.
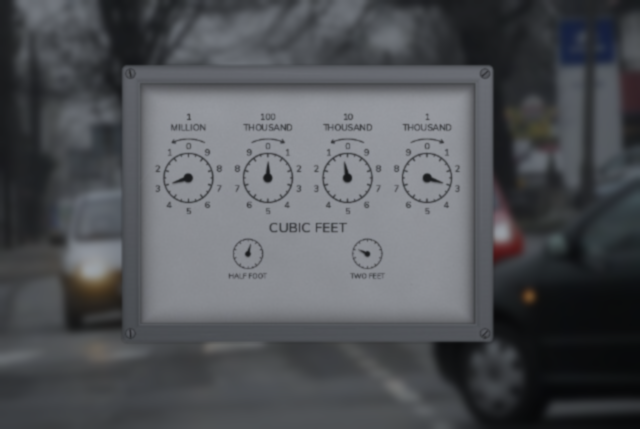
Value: 300300 ft³
